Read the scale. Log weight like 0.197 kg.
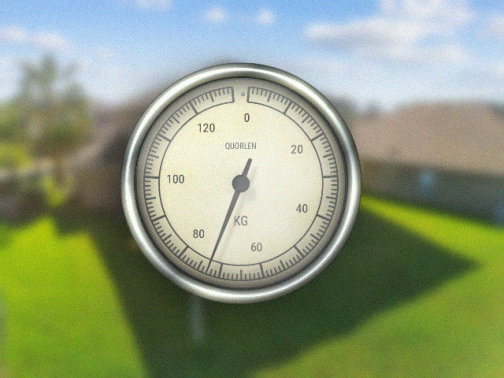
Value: 73 kg
